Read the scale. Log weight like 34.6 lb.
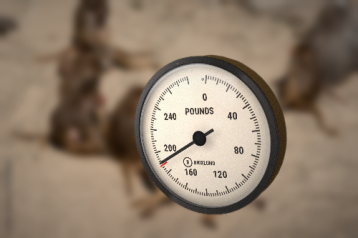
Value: 190 lb
